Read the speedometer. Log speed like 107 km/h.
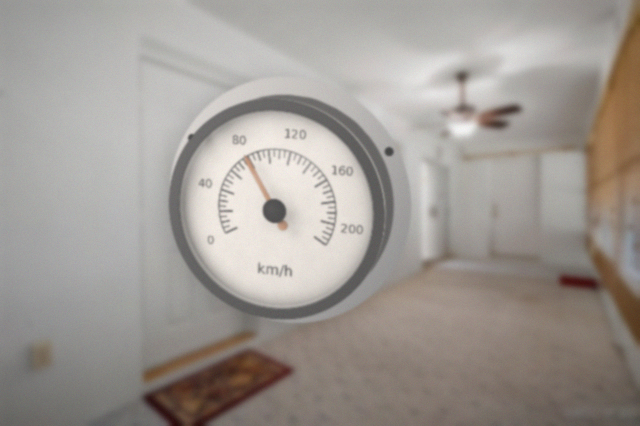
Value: 80 km/h
